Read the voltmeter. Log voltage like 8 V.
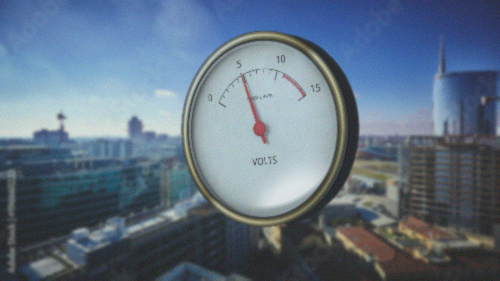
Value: 5 V
